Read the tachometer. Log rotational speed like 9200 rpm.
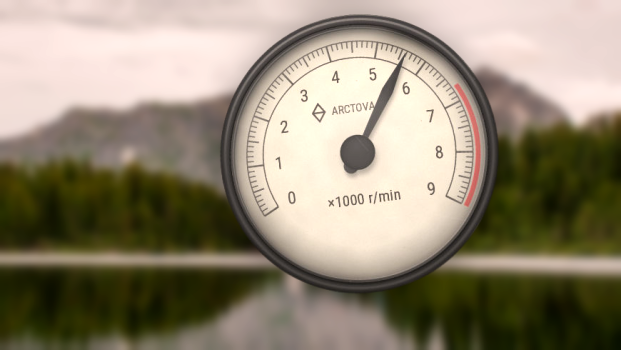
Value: 5600 rpm
